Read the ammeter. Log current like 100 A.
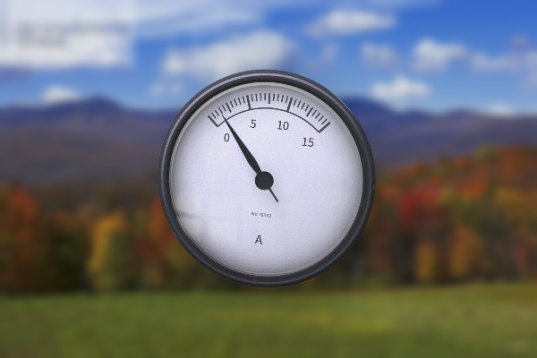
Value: 1.5 A
